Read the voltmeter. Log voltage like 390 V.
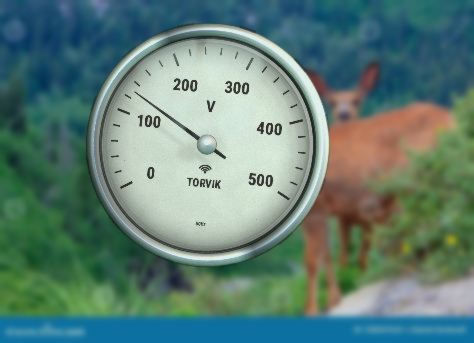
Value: 130 V
